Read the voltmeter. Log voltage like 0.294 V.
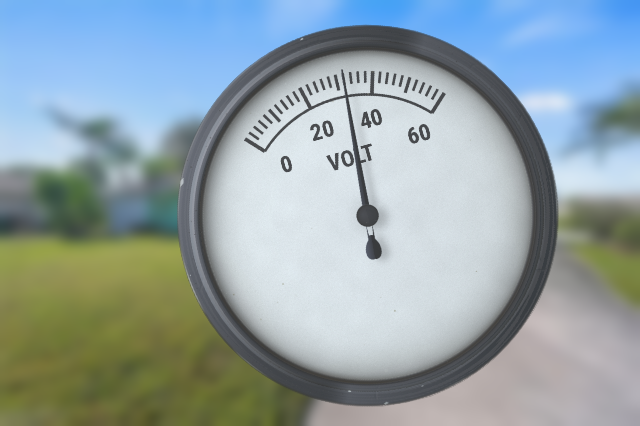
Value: 32 V
